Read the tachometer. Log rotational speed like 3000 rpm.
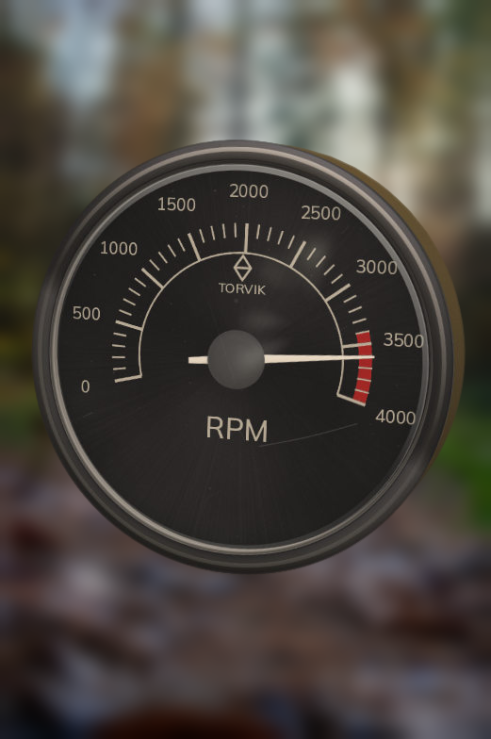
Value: 3600 rpm
